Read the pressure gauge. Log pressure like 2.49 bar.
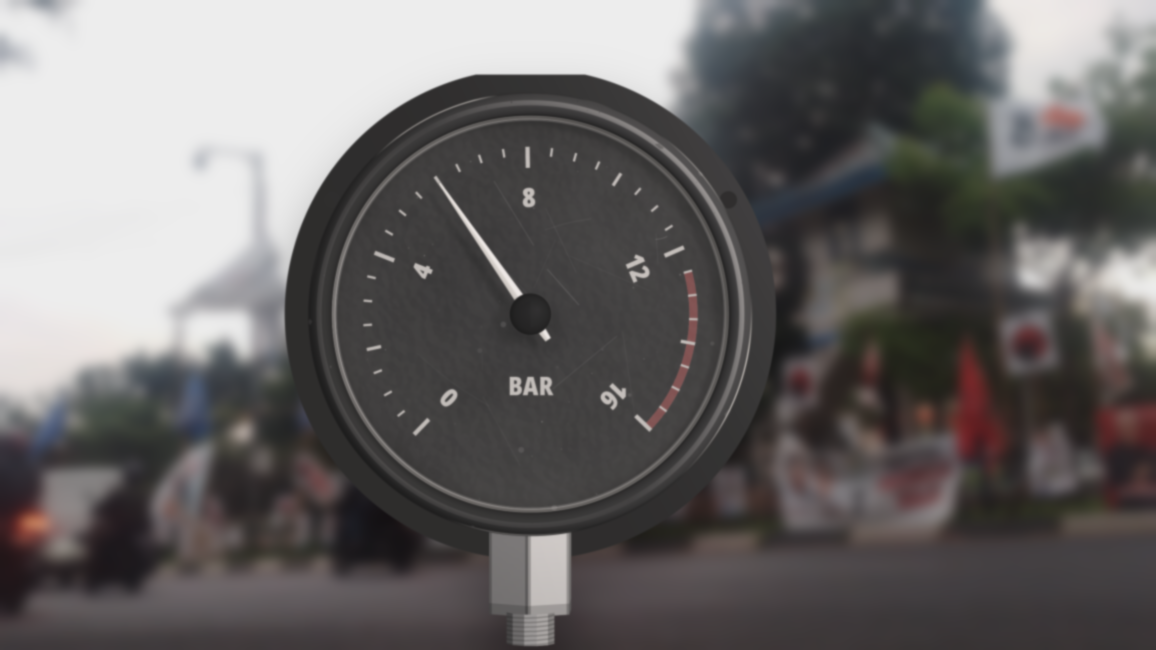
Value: 6 bar
